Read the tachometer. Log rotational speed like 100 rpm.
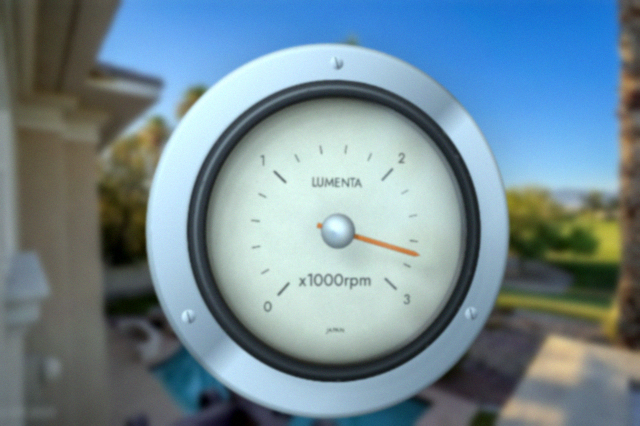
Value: 2700 rpm
